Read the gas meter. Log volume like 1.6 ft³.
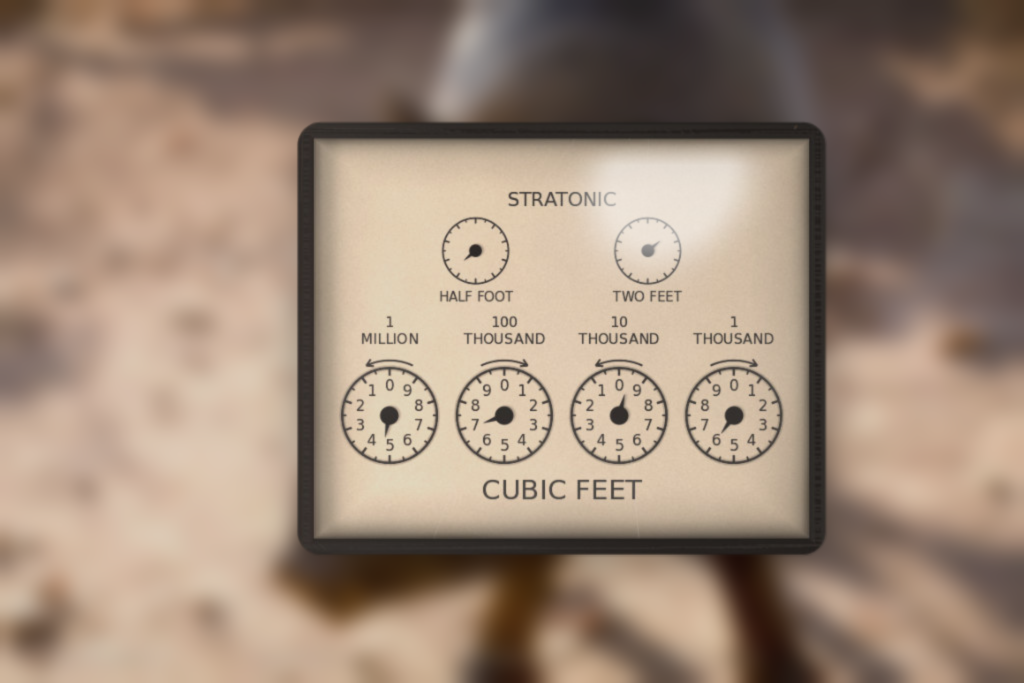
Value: 469600 ft³
